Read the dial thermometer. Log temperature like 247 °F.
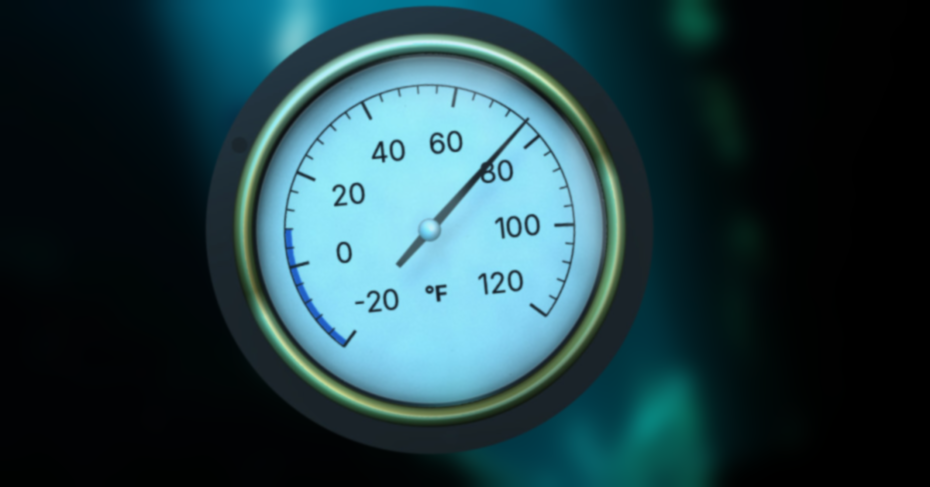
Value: 76 °F
